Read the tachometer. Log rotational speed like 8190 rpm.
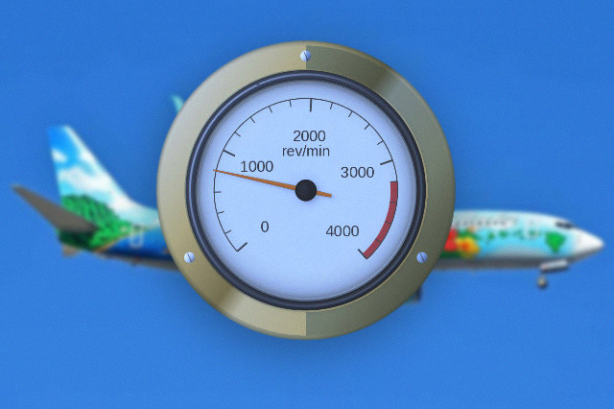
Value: 800 rpm
